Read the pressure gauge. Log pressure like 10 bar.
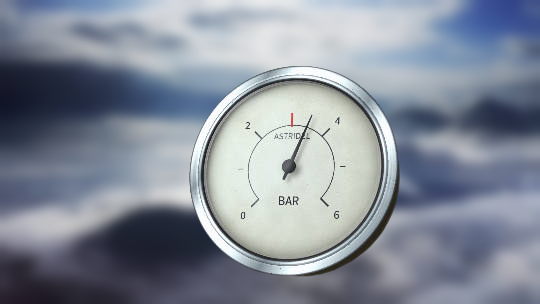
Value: 3.5 bar
